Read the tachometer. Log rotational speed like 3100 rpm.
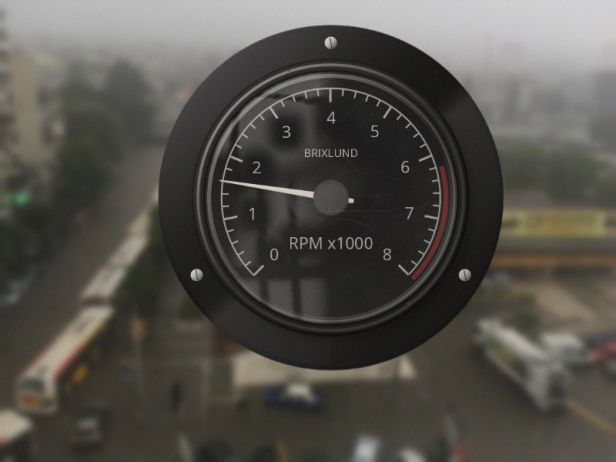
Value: 1600 rpm
